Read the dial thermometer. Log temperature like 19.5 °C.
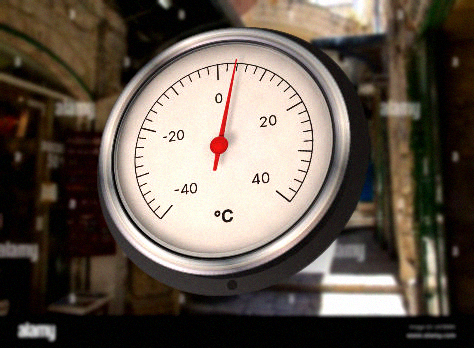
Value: 4 °C
